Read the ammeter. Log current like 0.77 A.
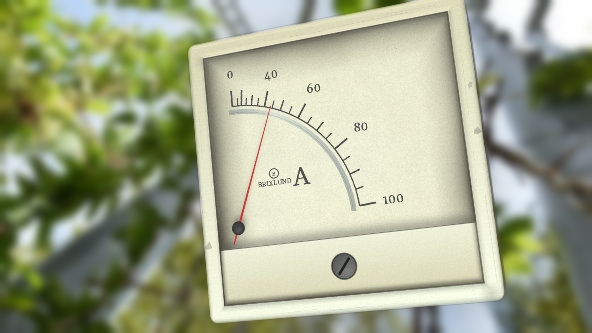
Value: 45 A
